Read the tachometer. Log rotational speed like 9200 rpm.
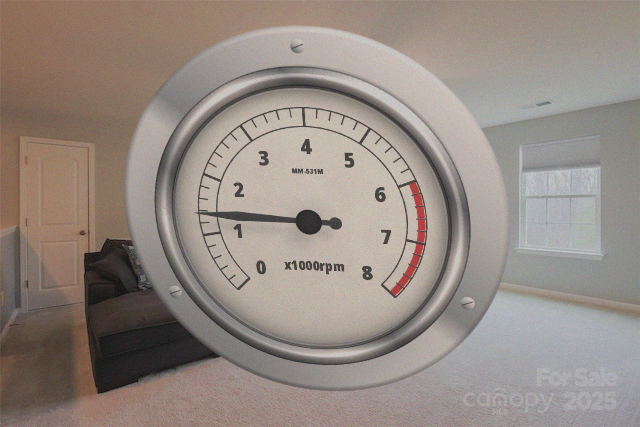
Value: 1400 rpm
